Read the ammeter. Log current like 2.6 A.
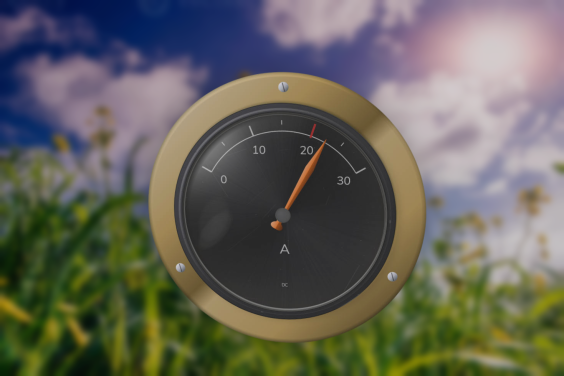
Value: 22.5 A
